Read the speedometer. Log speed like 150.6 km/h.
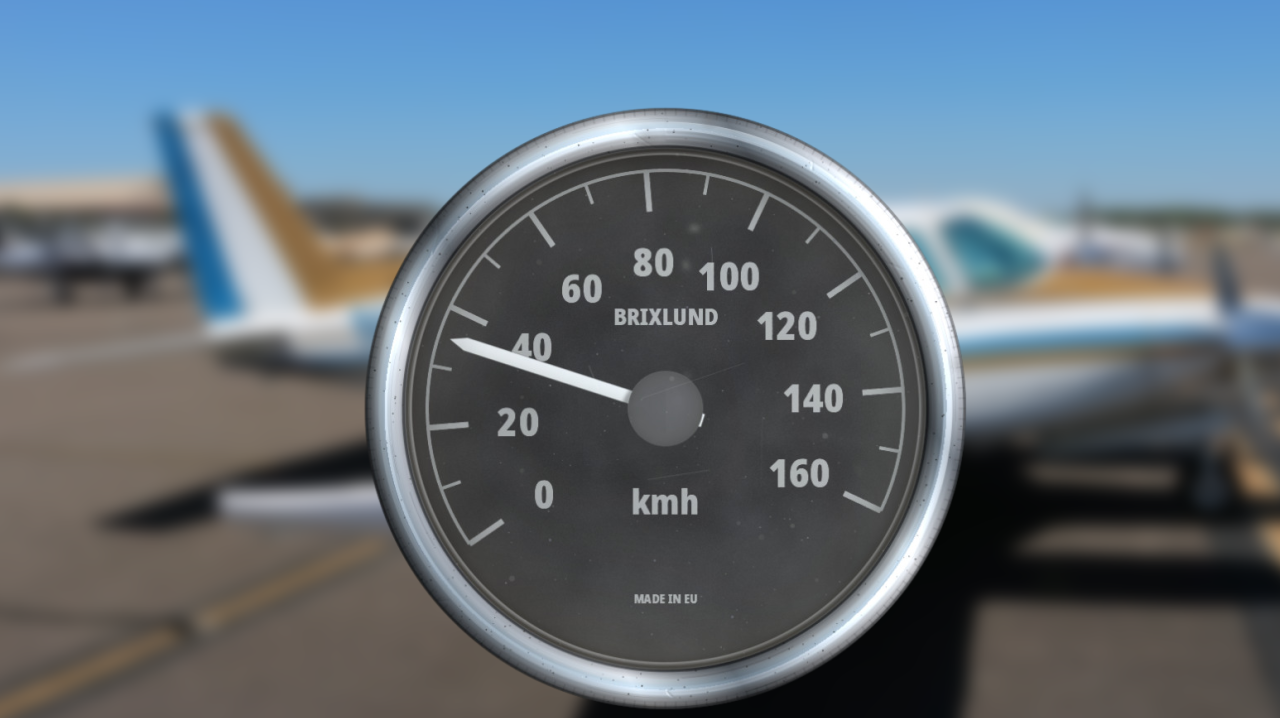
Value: 35 km/h
